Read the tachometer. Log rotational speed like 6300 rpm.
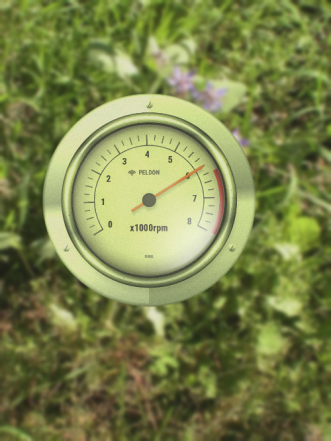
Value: 6000 rpm
